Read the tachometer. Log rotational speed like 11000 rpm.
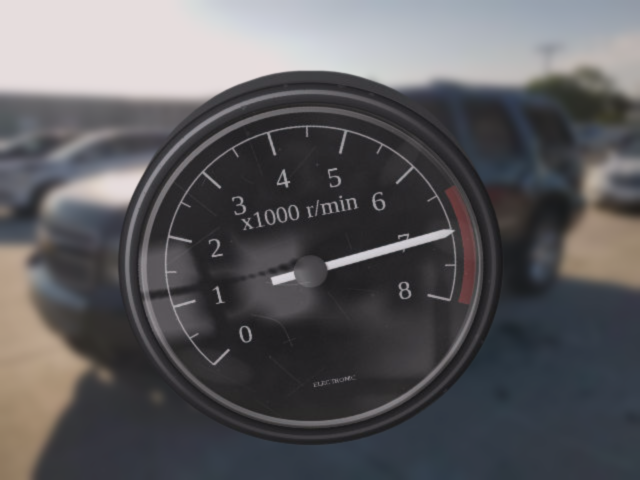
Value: 7000 rpm
